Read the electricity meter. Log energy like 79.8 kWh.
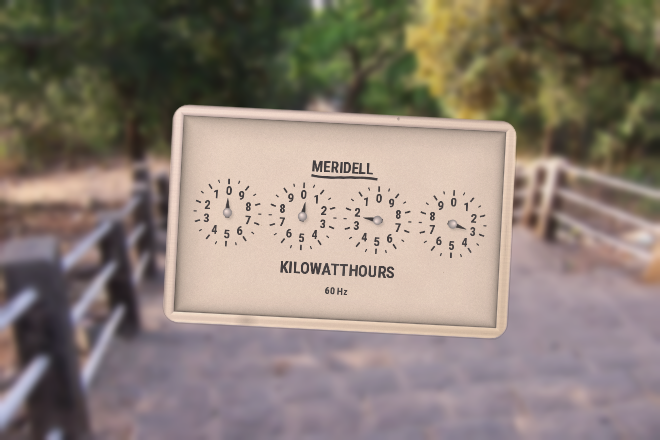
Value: 23 kWh
